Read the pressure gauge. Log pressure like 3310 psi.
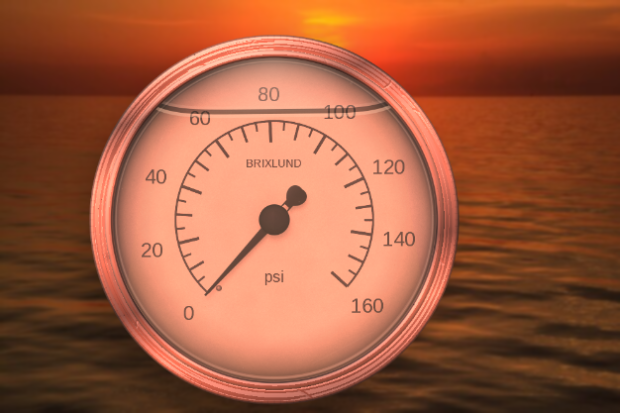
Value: 0 psi
